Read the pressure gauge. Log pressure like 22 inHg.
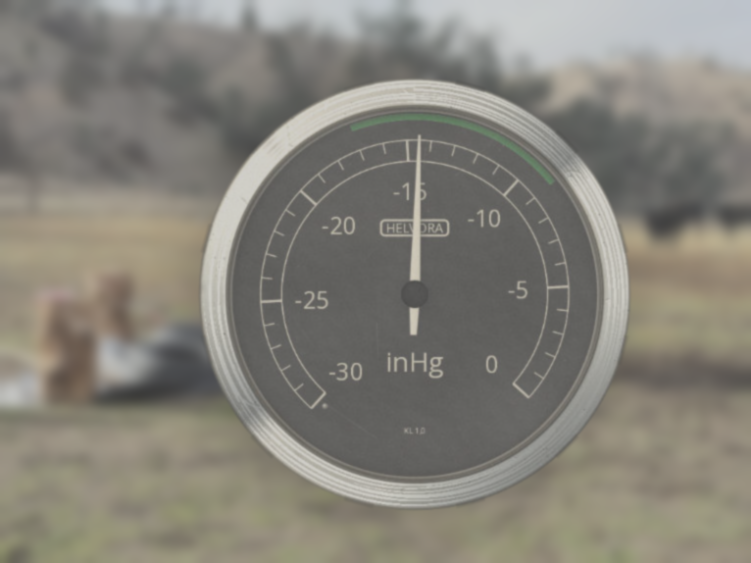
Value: -14.5 inHg
